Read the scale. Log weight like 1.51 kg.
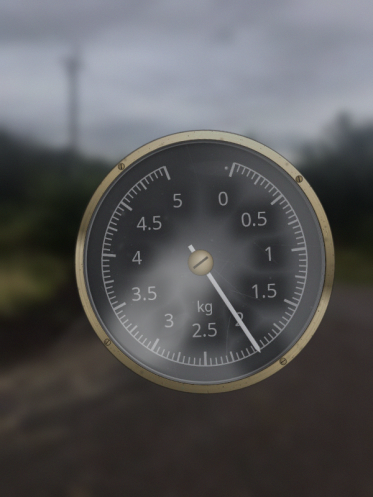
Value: 2 kg
